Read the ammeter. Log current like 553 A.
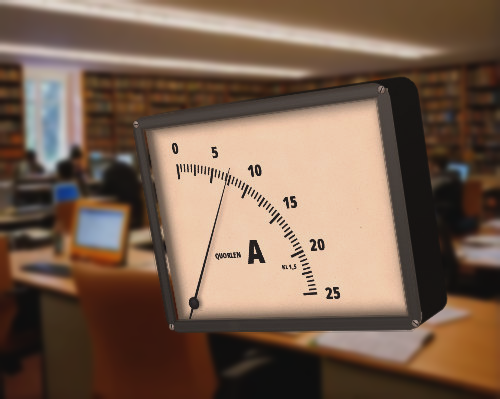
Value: 7.5 A
